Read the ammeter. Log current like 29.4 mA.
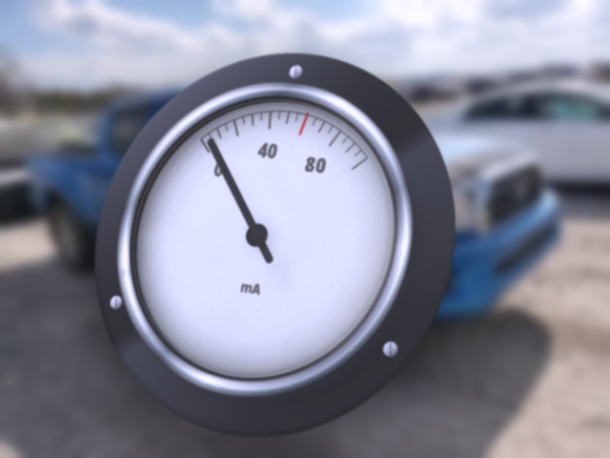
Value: 5 mA
